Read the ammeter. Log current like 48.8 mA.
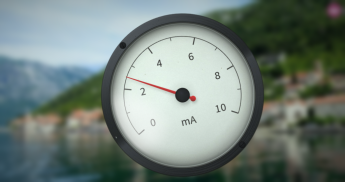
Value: 2.5 mA
